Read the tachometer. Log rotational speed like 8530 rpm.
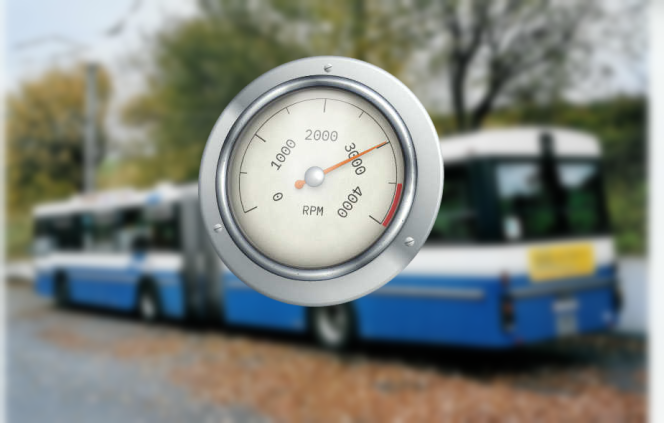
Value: 3000 rpm
